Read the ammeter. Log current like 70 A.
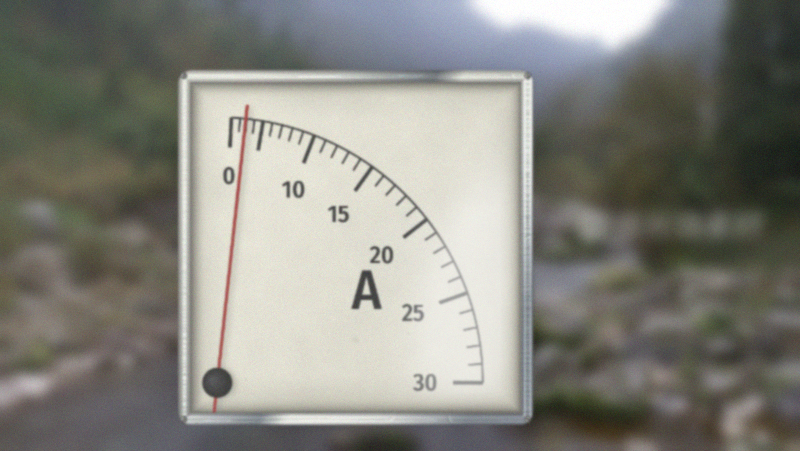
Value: 3 A
